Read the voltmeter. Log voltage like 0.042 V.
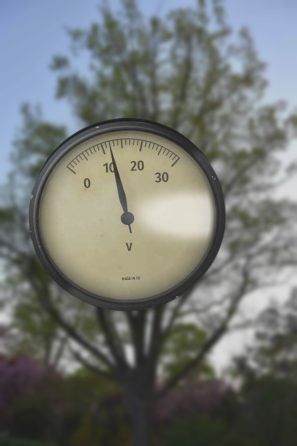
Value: 12 V
